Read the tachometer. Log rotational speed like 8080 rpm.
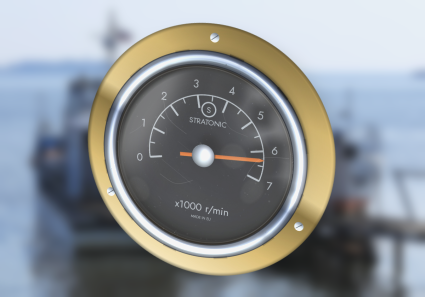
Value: 6250 rpm
